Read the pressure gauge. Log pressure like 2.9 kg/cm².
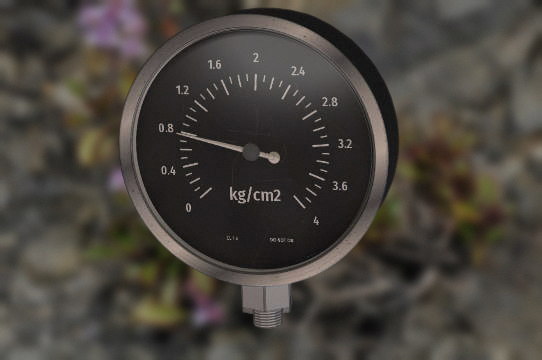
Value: 0.8 kg/cm²
